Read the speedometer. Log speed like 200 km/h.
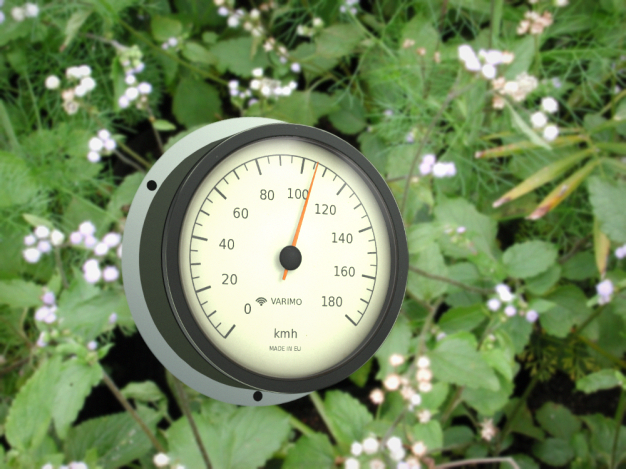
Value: 105 km/h
